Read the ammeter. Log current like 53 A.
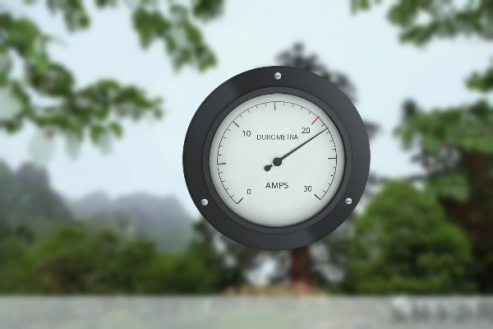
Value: 21.5 A
